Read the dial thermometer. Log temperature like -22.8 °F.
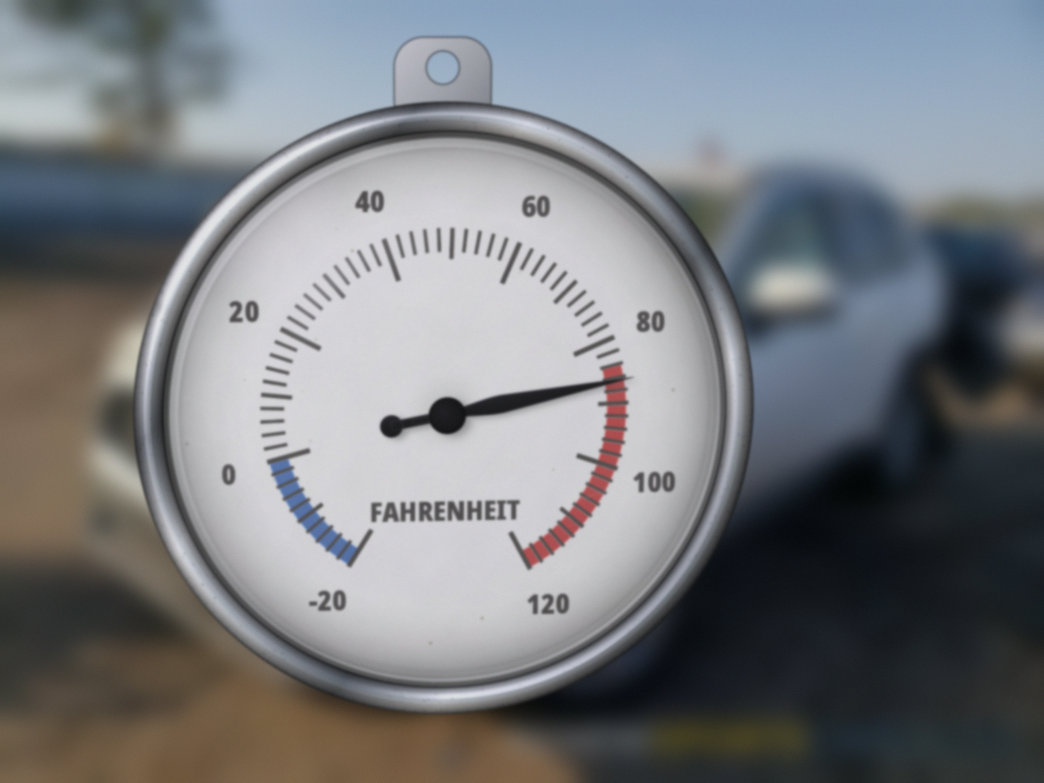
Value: 86 °F
